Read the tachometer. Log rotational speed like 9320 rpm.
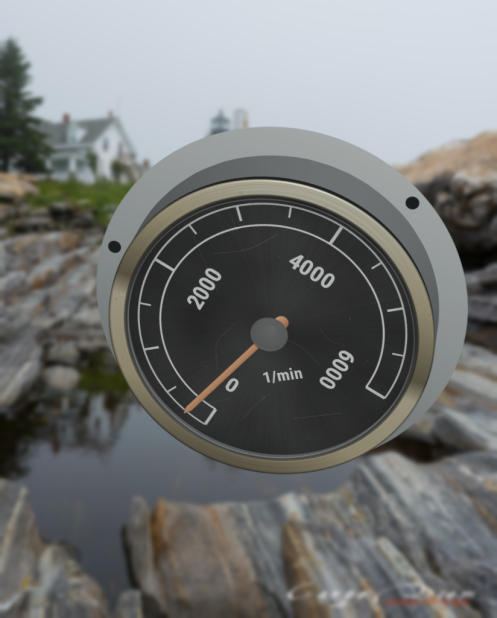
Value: 250 rpm
